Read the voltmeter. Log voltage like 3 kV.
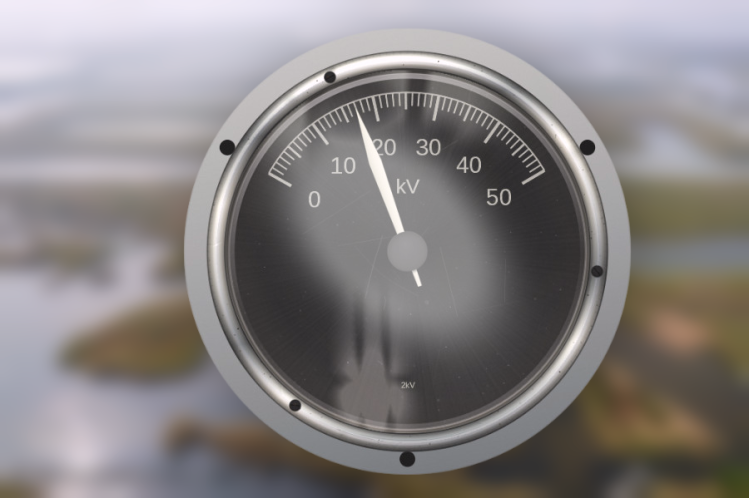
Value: 17 kV
